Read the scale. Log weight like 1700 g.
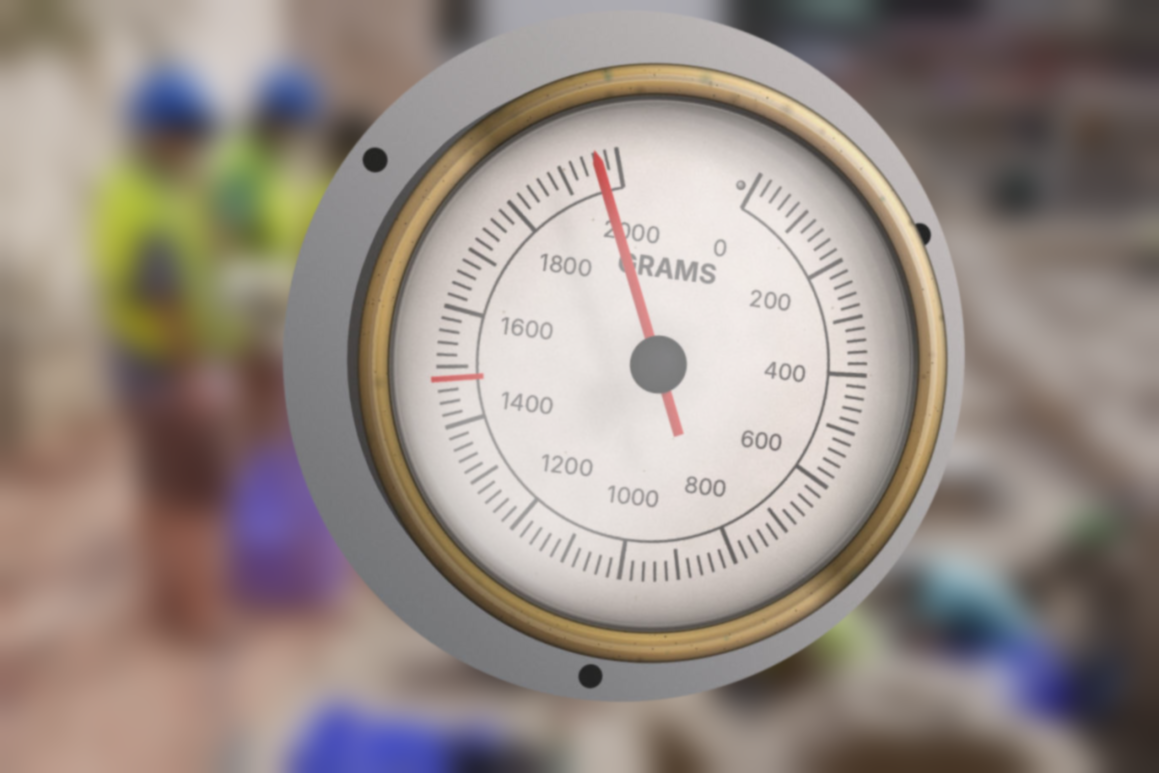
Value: 1960 g
